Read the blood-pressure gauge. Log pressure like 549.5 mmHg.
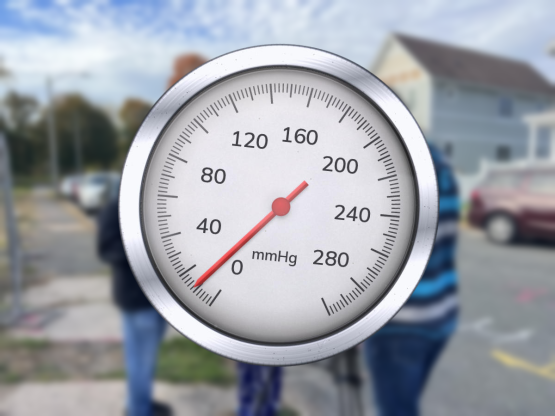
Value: 12 mmHg
